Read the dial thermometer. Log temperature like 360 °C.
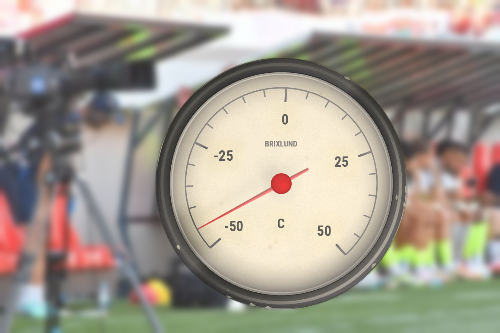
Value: -45 °C
